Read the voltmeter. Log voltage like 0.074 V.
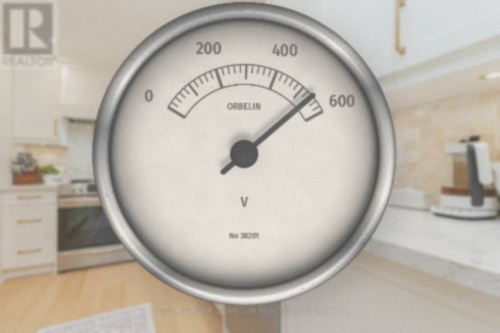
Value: 540 V
